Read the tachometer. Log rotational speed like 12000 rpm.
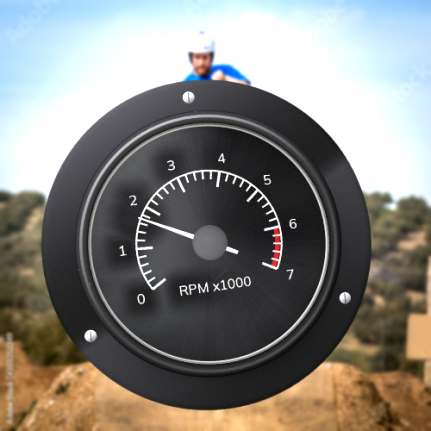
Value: 1700 rpm
